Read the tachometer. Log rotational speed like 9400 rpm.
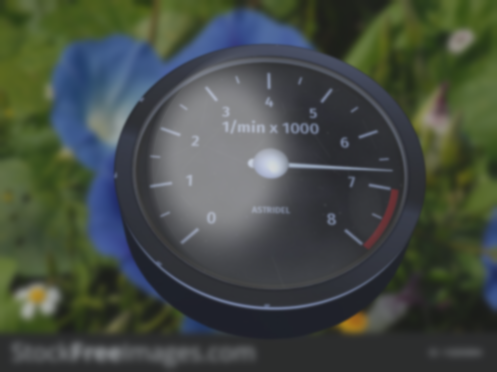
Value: 6750 rpm
